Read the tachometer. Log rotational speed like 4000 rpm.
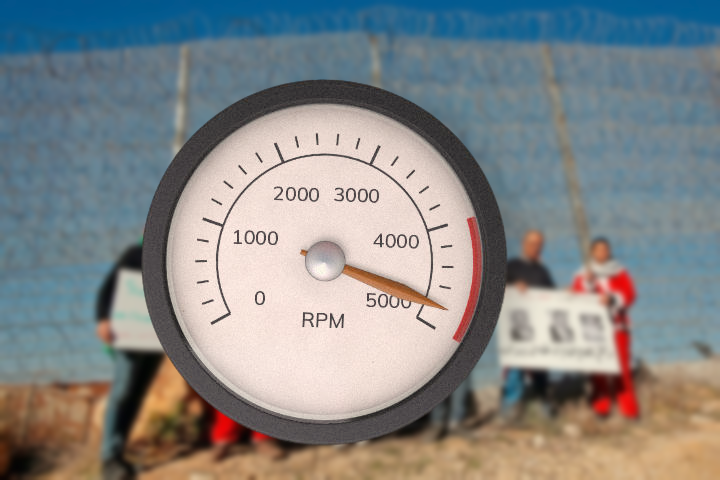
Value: 4800 rpm
